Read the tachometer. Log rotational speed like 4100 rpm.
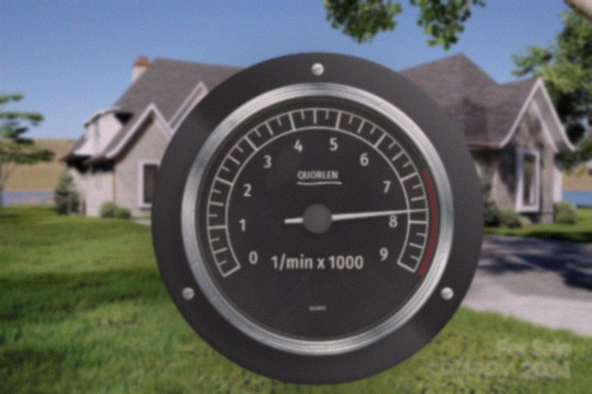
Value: 7750 rpm
